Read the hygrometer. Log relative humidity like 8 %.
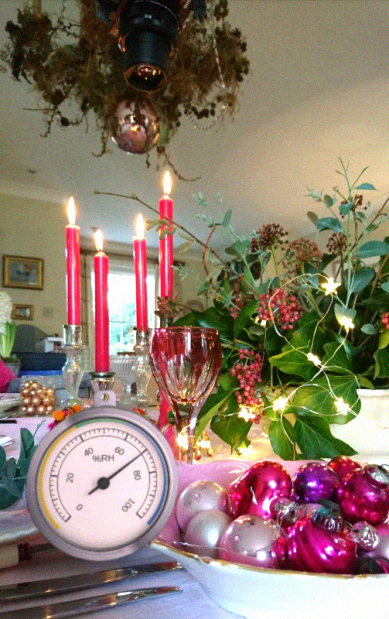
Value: 70 %
